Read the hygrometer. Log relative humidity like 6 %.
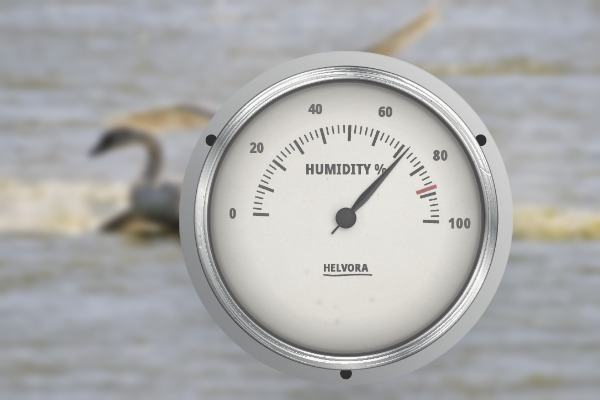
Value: 72 %
